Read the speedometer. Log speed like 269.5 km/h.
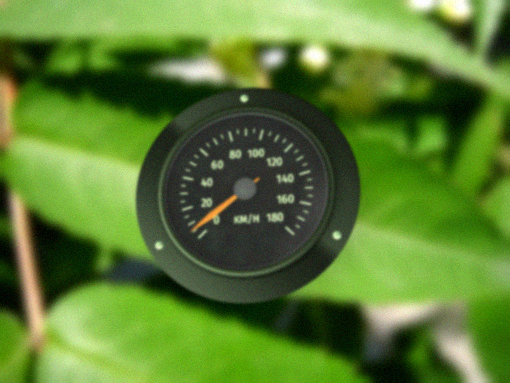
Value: 5 km/h
